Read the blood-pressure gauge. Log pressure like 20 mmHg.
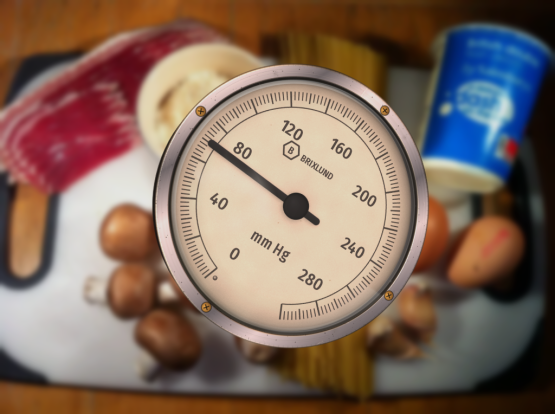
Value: 70 mmHg
